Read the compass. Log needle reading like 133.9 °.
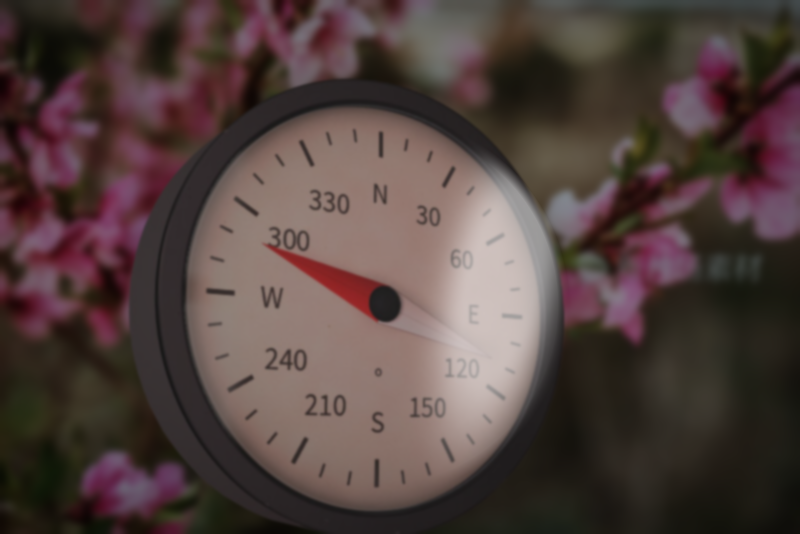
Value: 290 °
